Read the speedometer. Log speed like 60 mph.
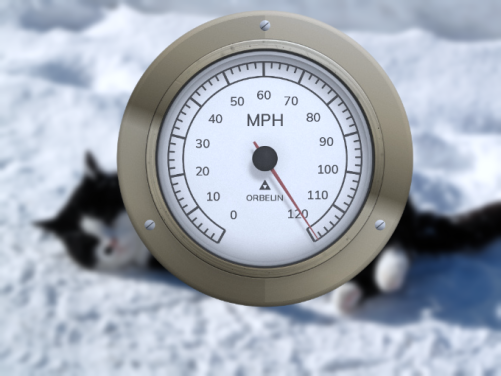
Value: 119 mph
